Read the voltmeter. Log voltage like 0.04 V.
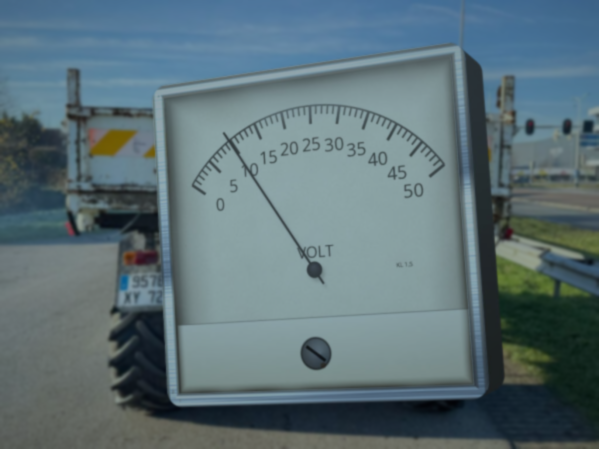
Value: 10 V
